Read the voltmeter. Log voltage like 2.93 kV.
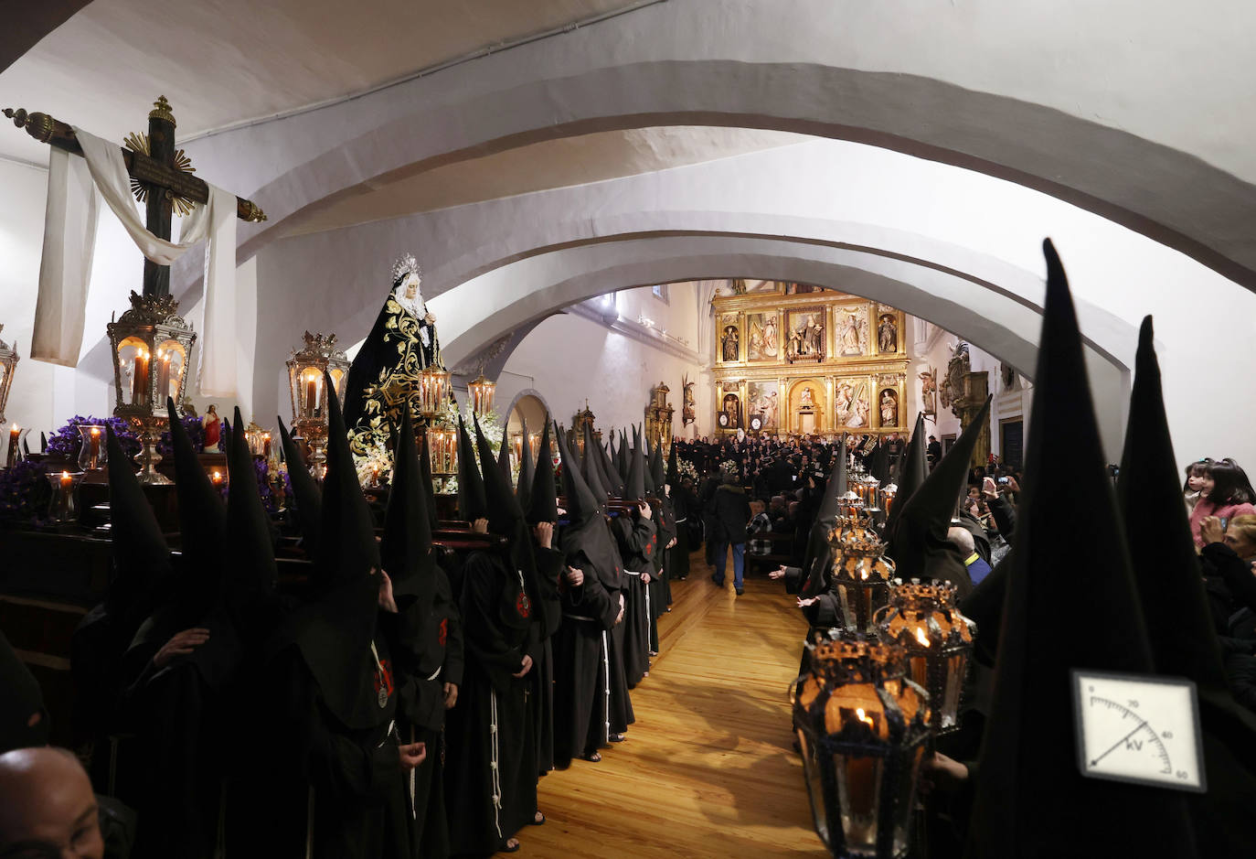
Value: 30 kV
